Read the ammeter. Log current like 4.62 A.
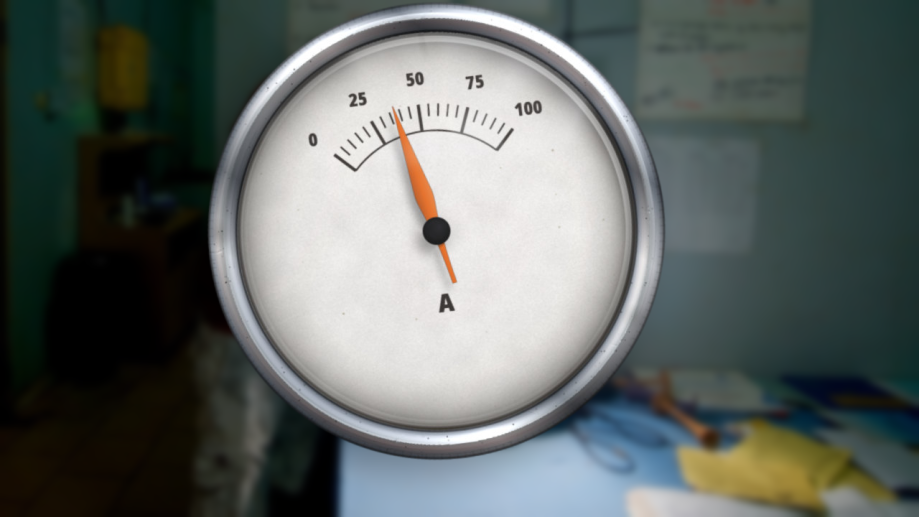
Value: 37.5 A
